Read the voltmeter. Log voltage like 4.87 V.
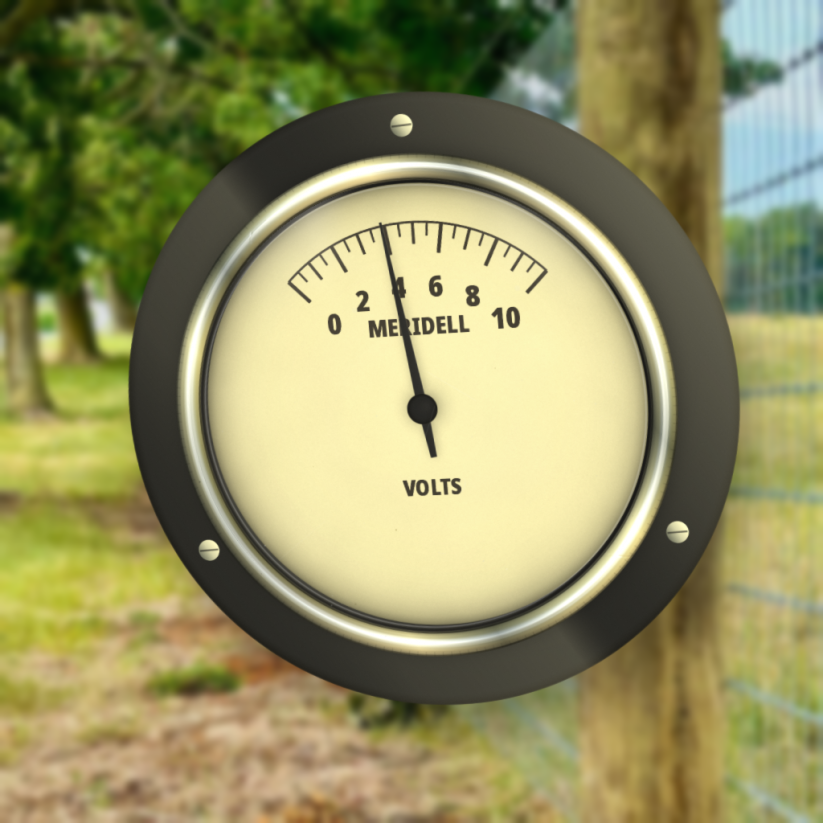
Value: 4 V
